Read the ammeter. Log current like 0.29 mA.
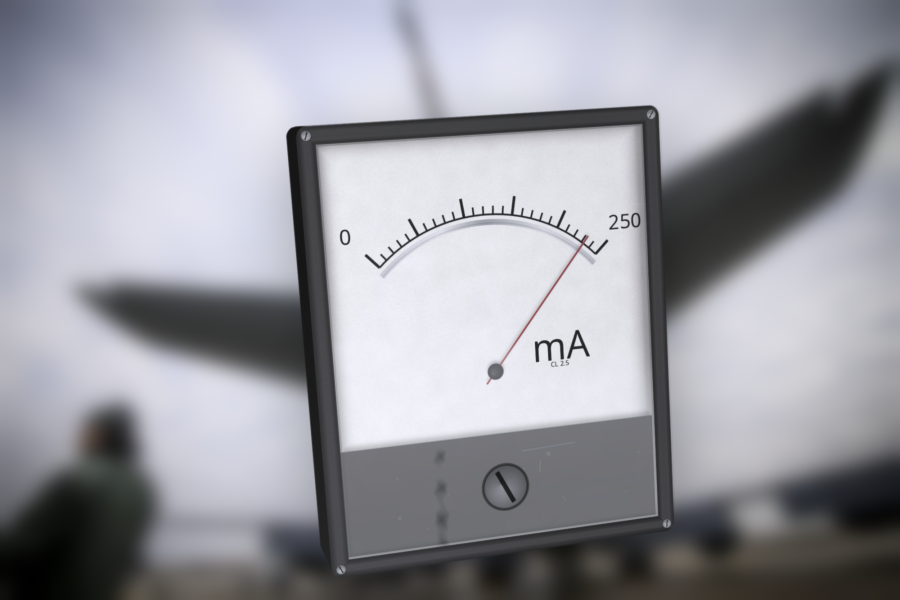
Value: 230 mA
